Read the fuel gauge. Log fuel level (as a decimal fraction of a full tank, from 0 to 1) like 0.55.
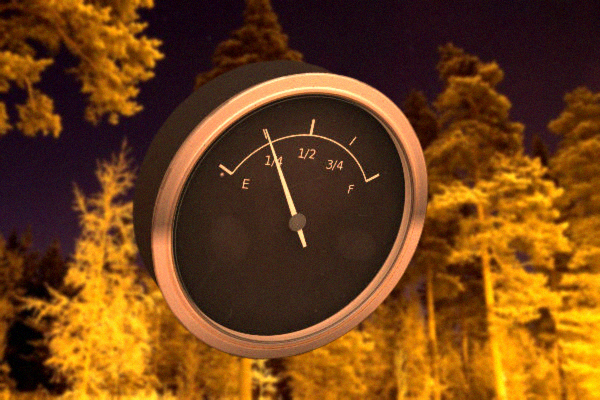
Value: 0.25
